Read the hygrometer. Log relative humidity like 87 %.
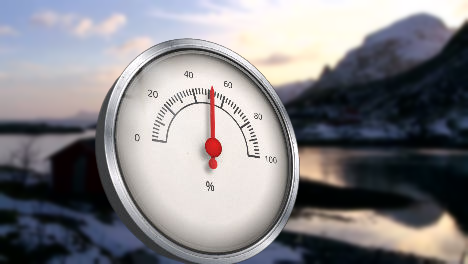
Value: 50 %
